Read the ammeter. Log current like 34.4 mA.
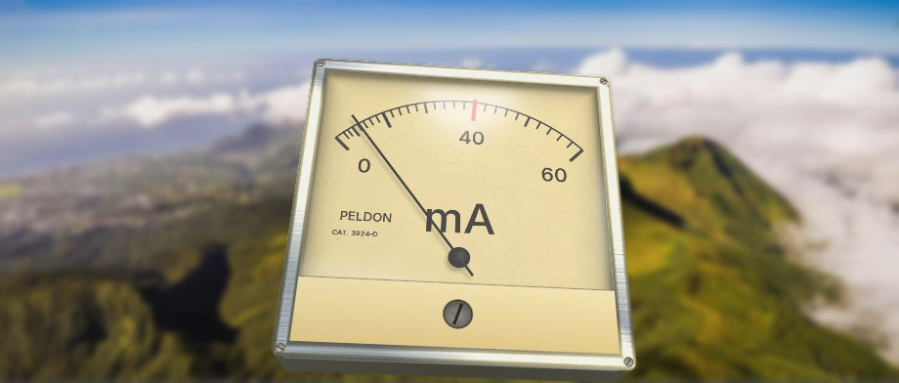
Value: 12 mA
